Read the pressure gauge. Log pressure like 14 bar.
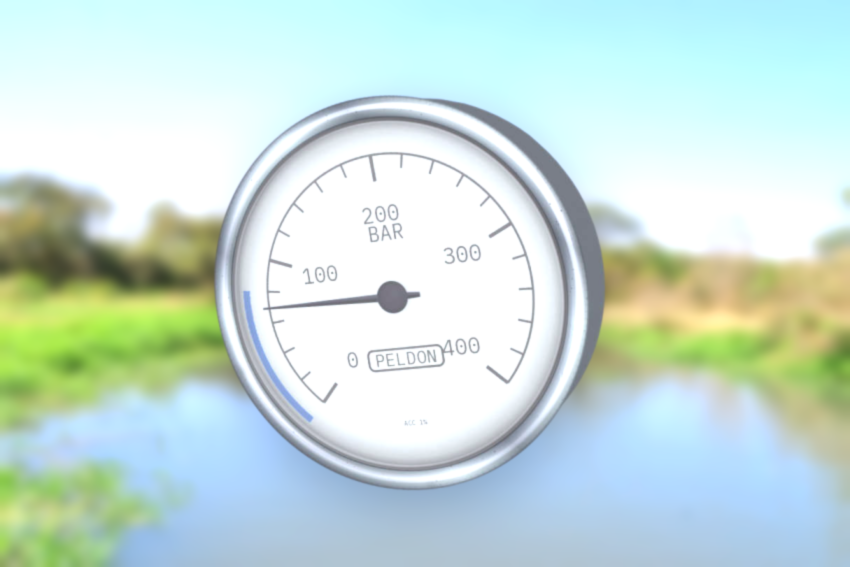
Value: 70 bar
